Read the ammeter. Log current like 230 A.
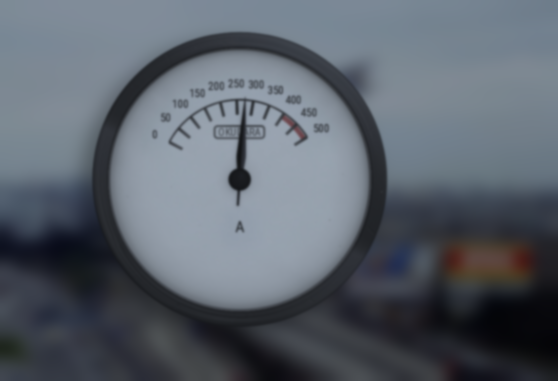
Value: 275 A
